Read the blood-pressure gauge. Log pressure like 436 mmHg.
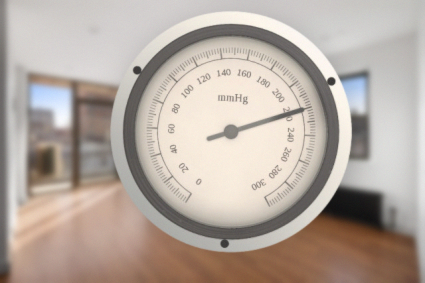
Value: 220 mmHg
